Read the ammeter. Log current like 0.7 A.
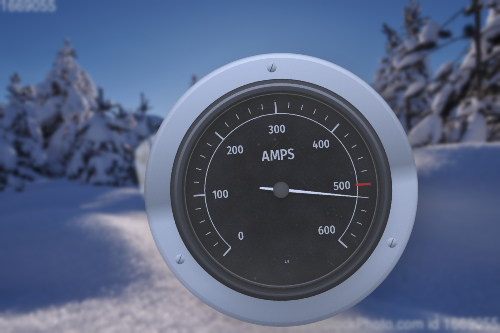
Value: 520 A
